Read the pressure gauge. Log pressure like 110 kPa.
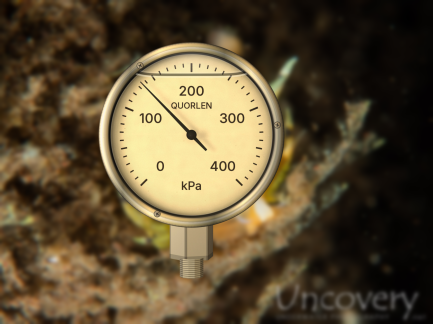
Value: 135 kPa
